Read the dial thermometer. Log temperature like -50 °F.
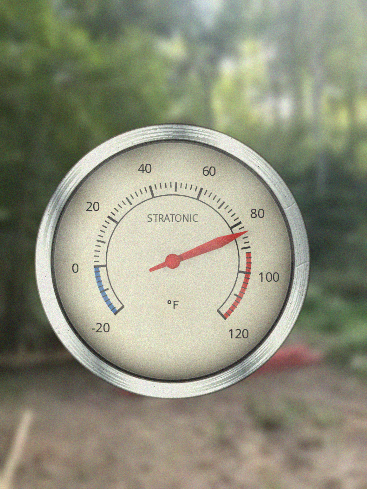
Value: 84 °F
